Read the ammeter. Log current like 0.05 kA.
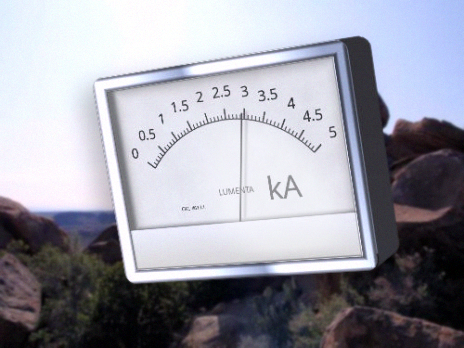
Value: 3 kA
